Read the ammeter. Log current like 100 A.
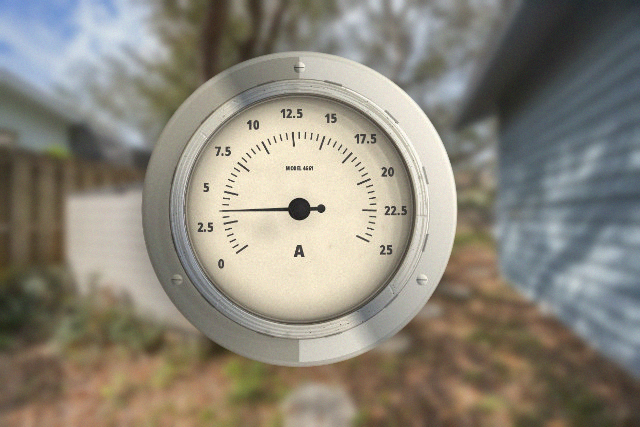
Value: 3.5 A
